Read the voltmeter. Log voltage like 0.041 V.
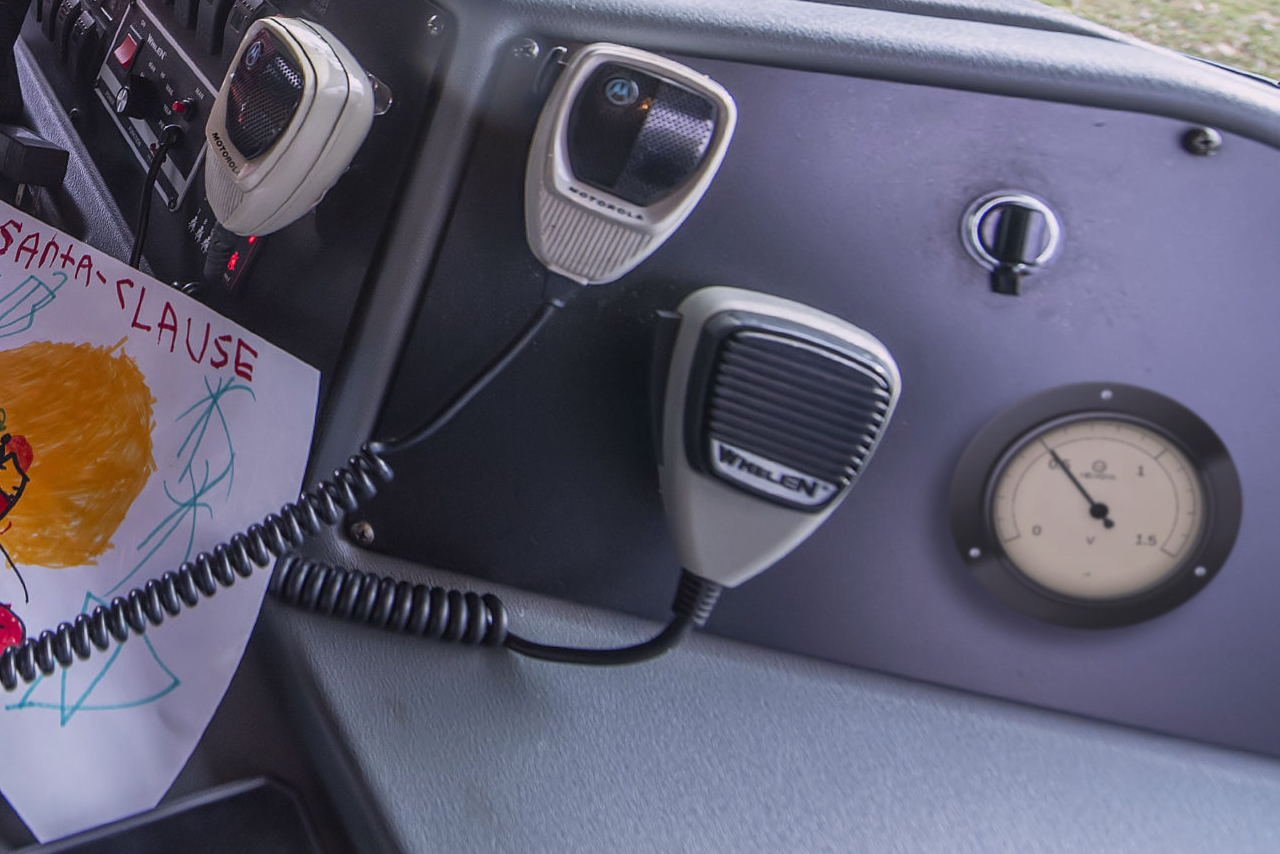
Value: 0.5 V
